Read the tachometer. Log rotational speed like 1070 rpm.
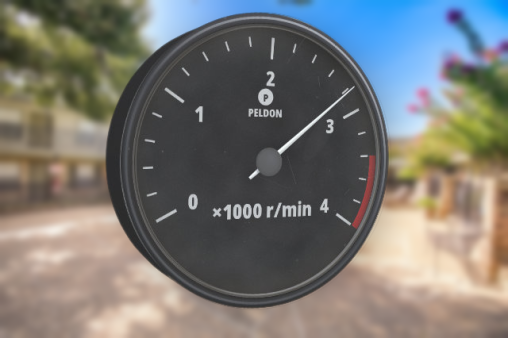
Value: 2800 rpm
